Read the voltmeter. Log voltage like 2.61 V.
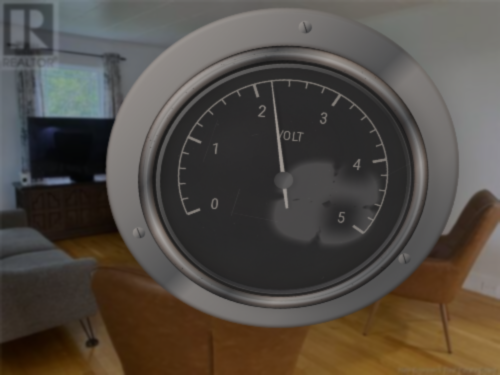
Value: 2.2 V
